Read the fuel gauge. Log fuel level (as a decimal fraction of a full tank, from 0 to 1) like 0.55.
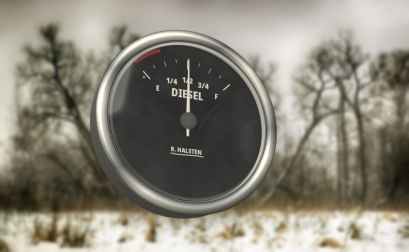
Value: 0.5
